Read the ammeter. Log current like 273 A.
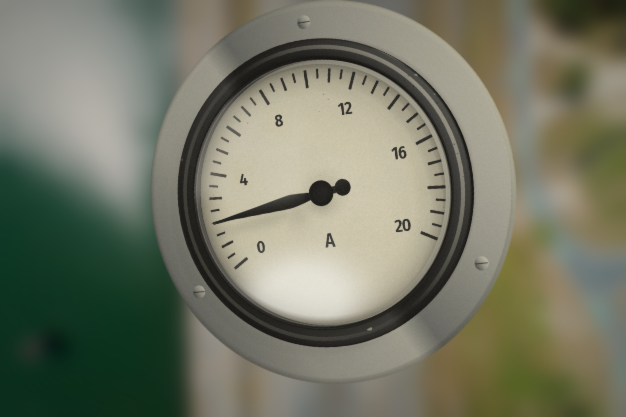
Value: 2 A
